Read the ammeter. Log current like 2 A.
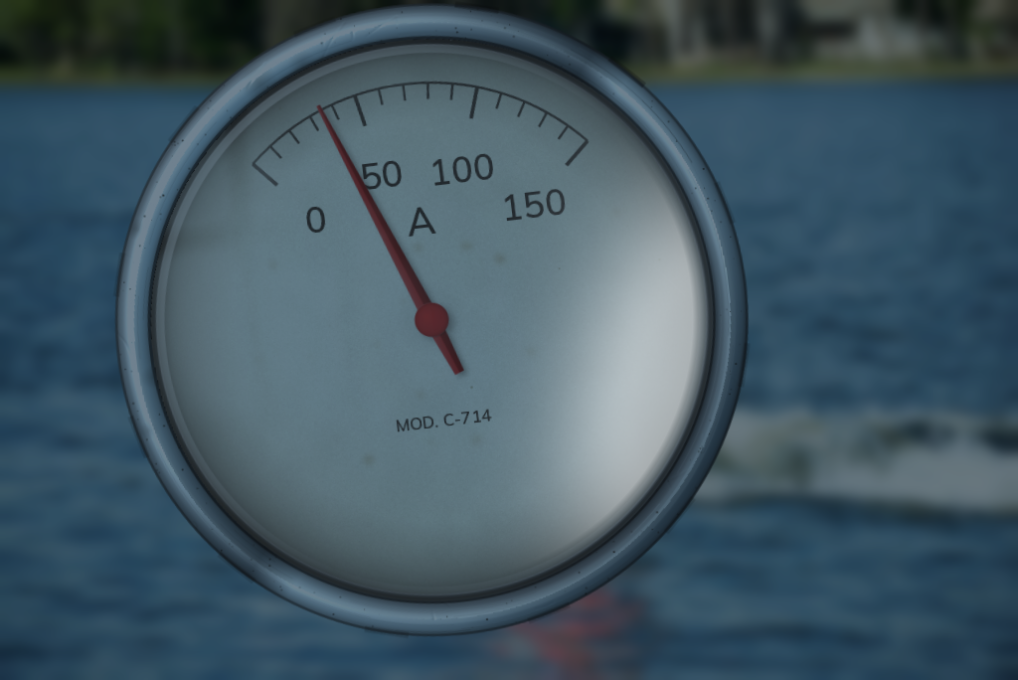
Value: 35 A
